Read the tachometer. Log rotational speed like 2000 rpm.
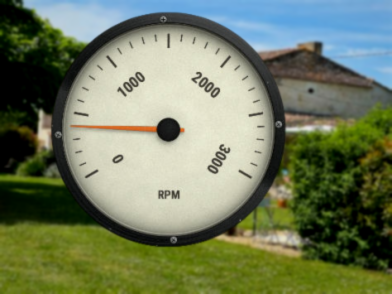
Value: 400 rpm
